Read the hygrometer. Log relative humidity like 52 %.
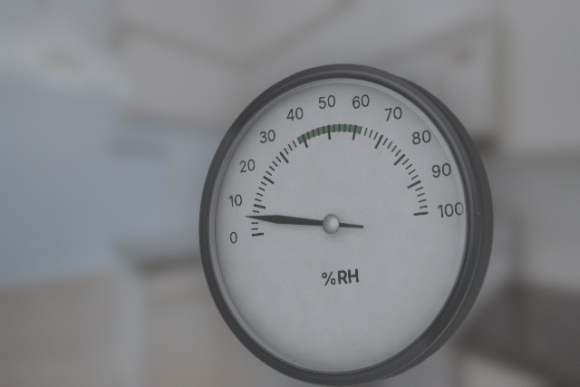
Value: 6 %
